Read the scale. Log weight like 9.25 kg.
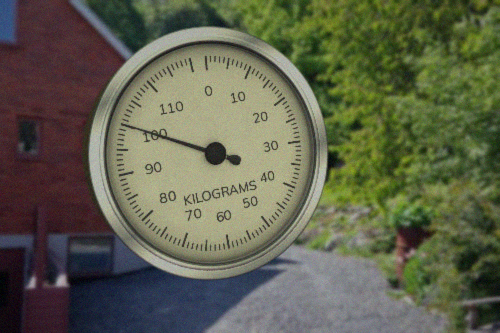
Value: 100 kg
